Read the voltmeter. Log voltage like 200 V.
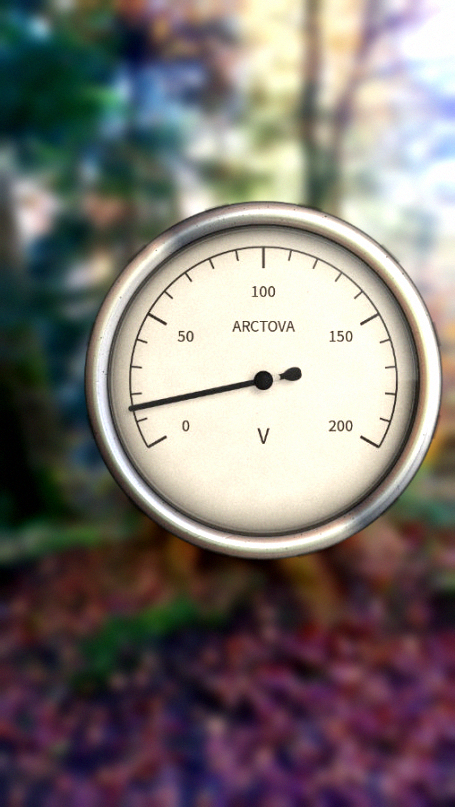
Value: 15 V
